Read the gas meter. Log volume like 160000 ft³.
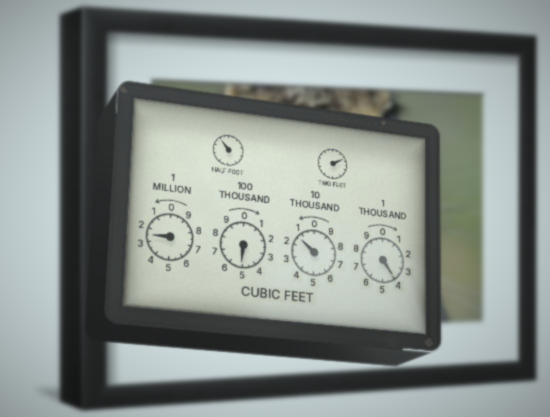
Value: 251400 ft³
